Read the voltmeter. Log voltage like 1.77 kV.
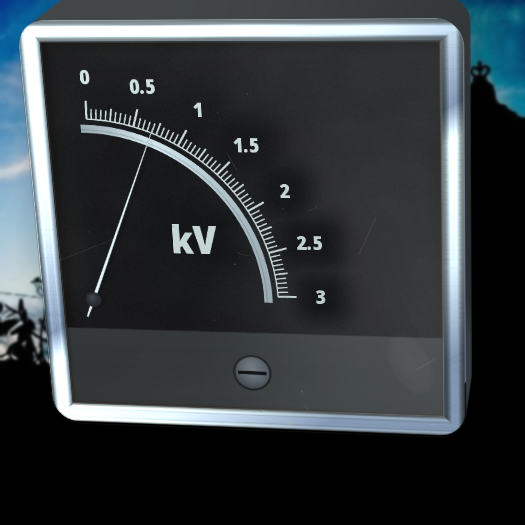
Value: 0.7 kV
